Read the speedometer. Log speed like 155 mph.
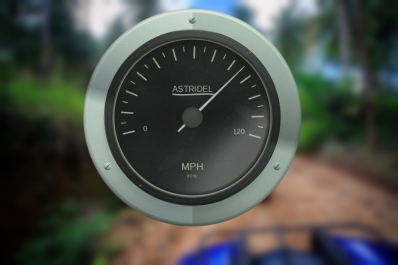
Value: 85 mph
